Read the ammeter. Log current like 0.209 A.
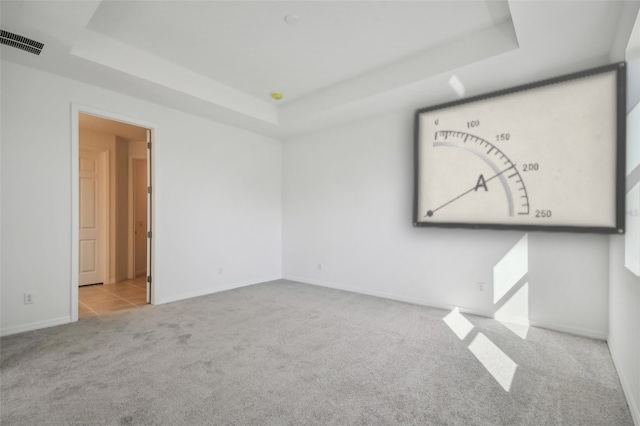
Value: 190 A
